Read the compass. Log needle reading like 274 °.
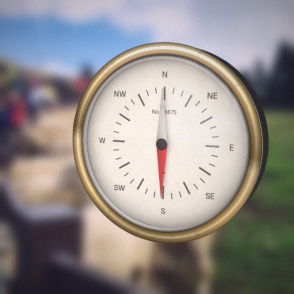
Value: 180 °
